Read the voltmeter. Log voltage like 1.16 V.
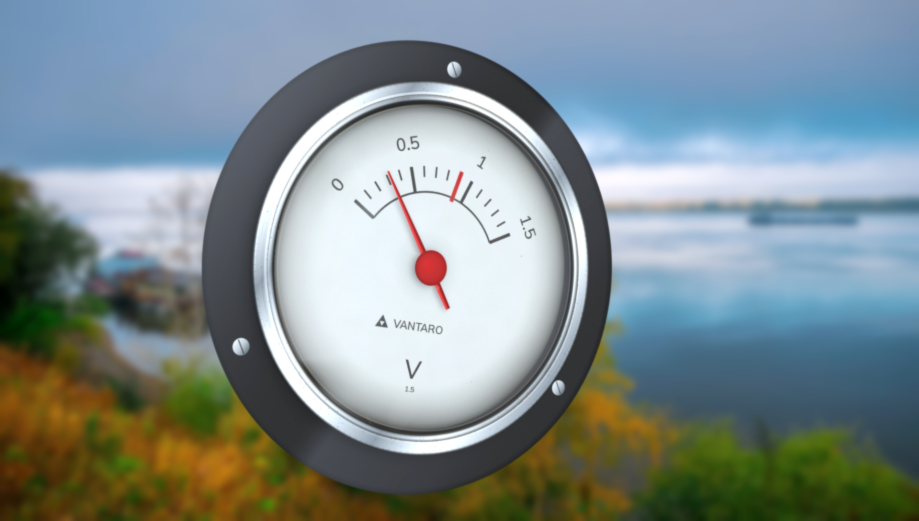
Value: 0.3 V
